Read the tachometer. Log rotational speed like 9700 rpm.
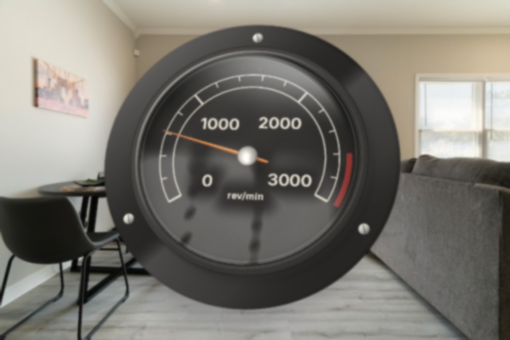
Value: 600 rpm
